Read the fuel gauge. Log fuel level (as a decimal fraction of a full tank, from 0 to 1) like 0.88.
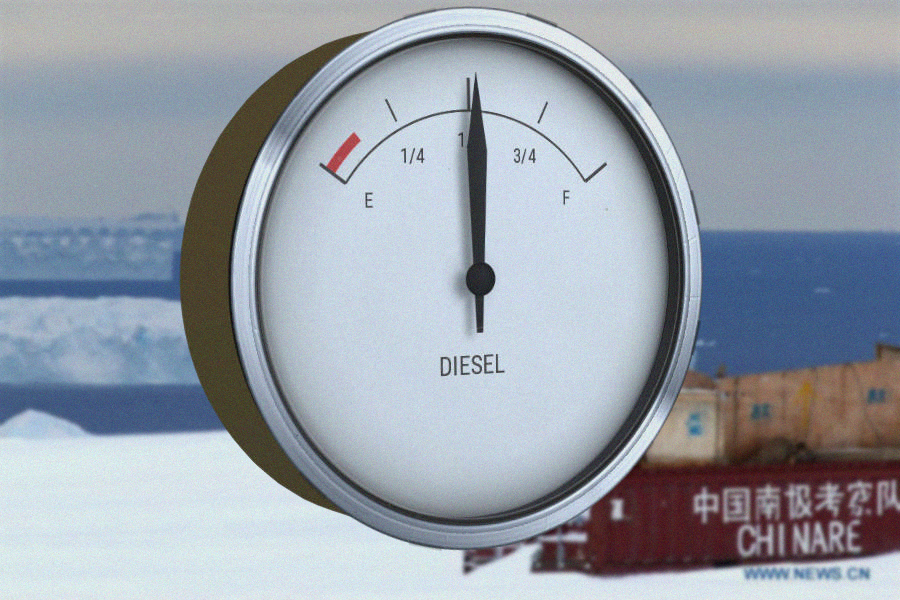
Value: 0.5
